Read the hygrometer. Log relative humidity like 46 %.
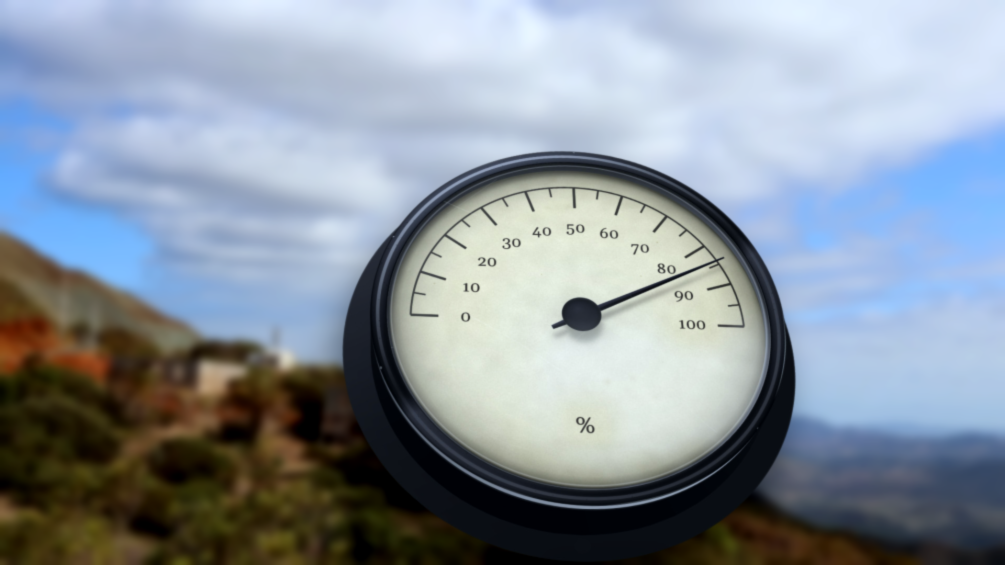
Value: 85 %
